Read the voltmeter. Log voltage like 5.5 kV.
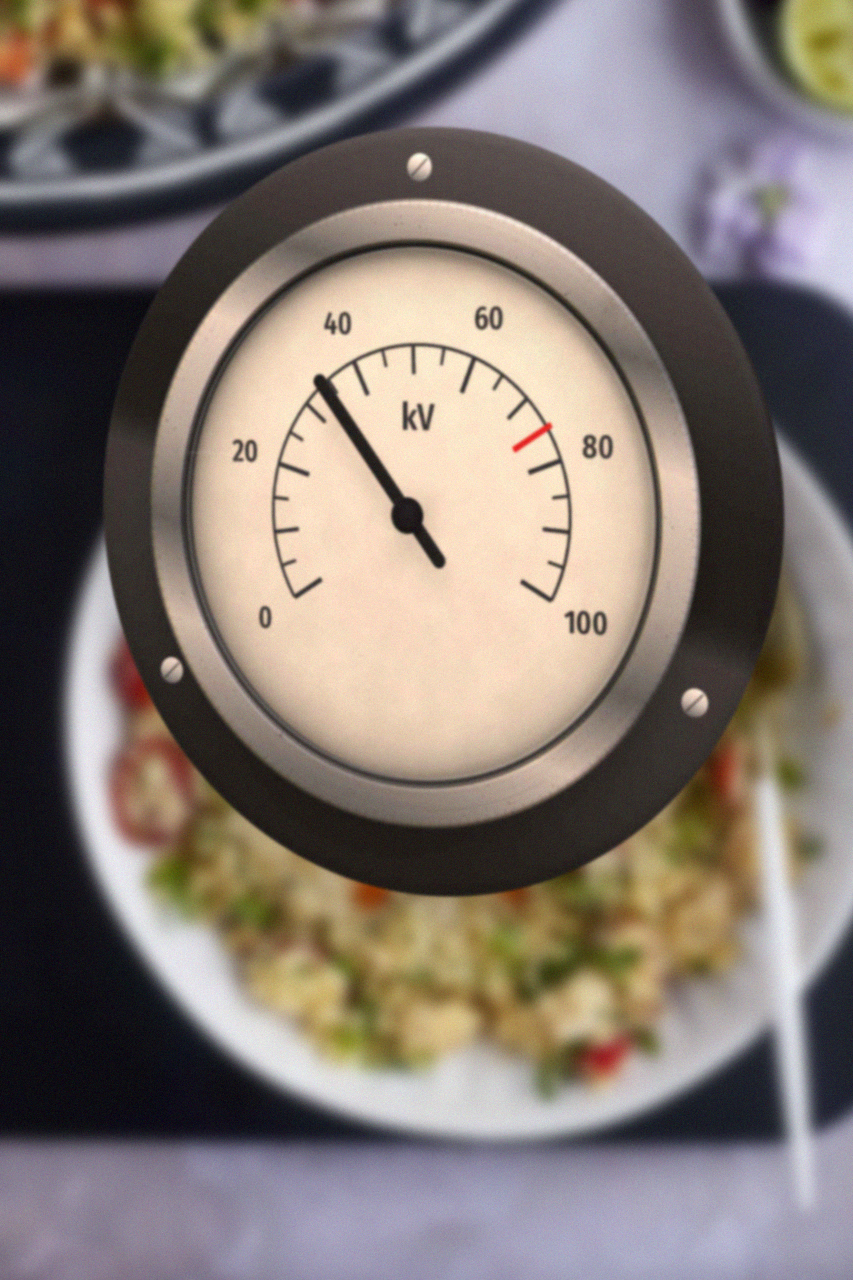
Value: 35 kV
